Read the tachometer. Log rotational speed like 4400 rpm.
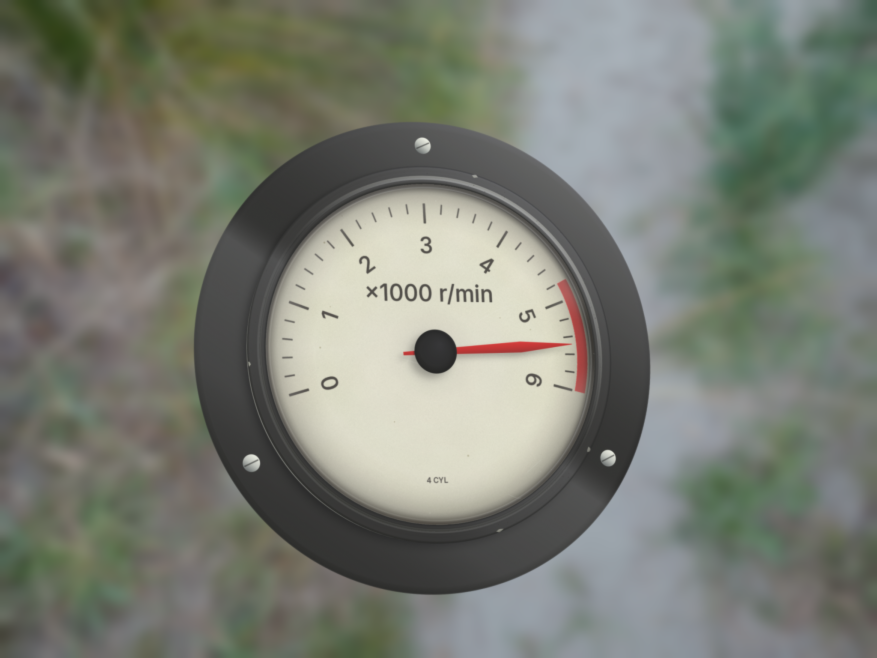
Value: 5500 rpm
